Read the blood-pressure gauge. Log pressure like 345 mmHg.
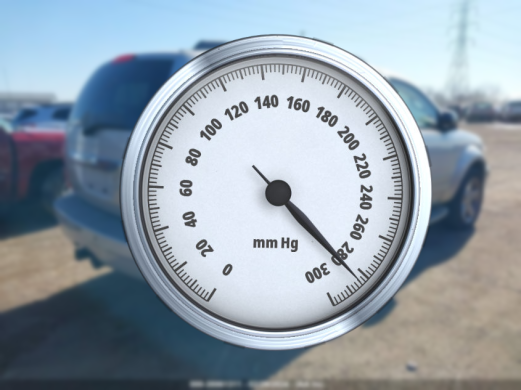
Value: 284 mmHg
